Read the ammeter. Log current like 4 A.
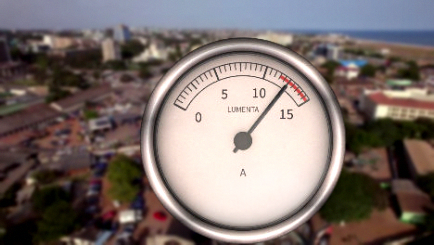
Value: 12.5 A
